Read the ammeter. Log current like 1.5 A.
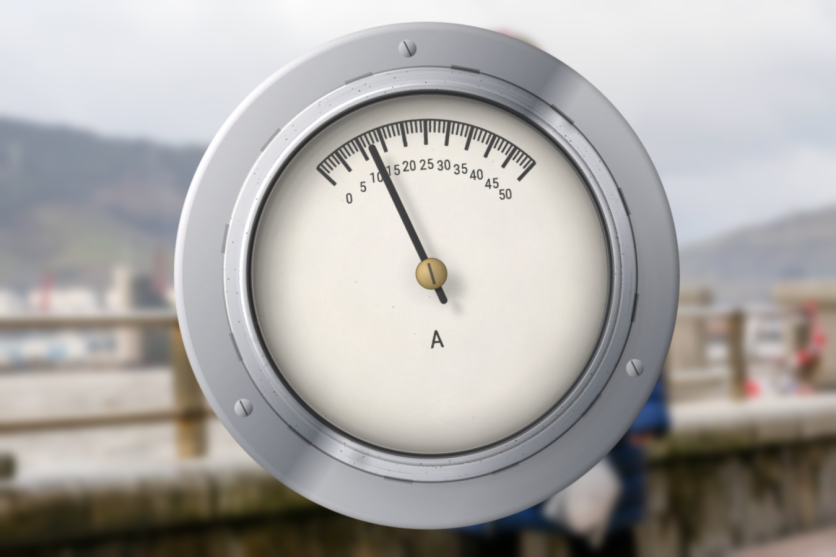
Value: 12 A
